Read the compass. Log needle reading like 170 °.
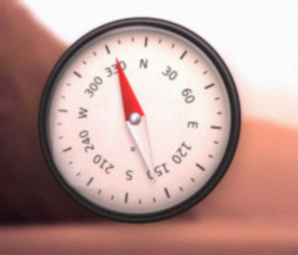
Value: 335 °
